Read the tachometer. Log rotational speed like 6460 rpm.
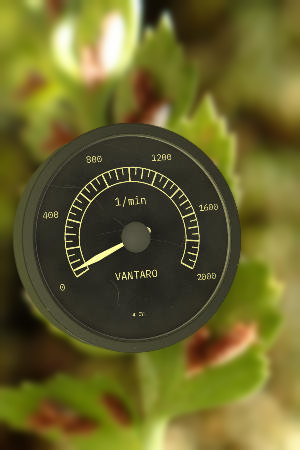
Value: 50 rpm
